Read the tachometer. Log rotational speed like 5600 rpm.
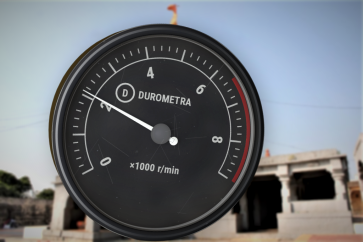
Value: 2100 rpm
